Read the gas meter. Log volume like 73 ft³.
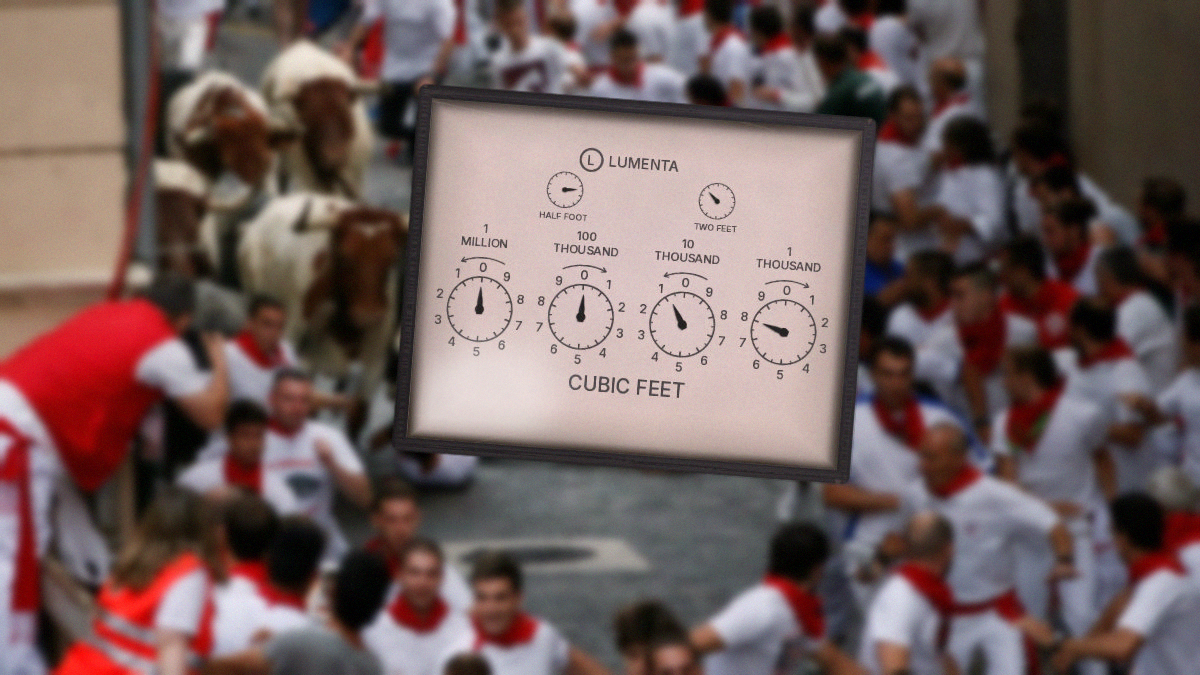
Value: 800 ft³
